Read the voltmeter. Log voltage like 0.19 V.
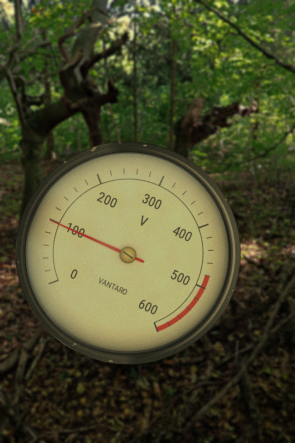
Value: 100 V
